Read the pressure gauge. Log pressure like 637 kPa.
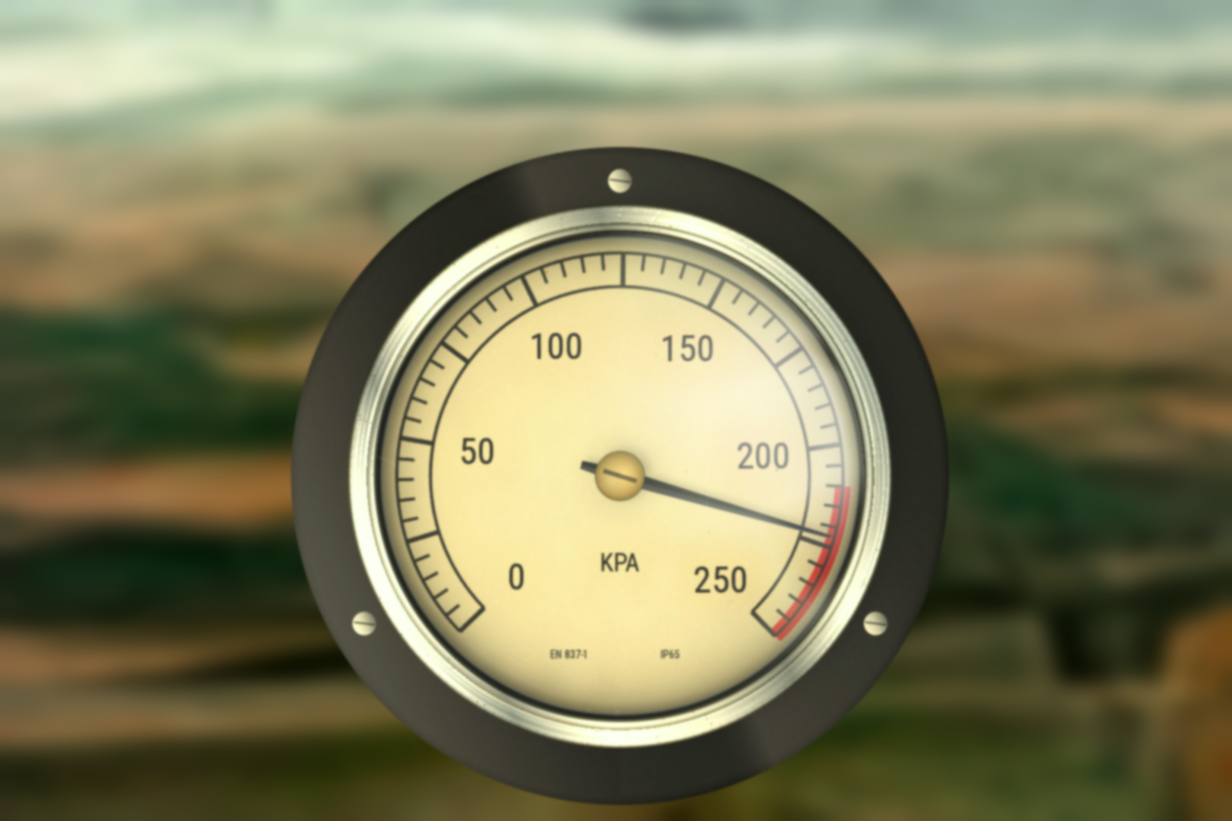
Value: 222.5 kPa
